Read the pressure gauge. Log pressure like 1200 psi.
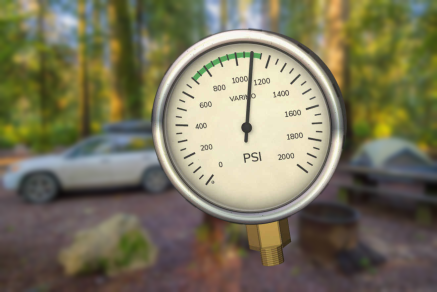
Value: 1100 psi
